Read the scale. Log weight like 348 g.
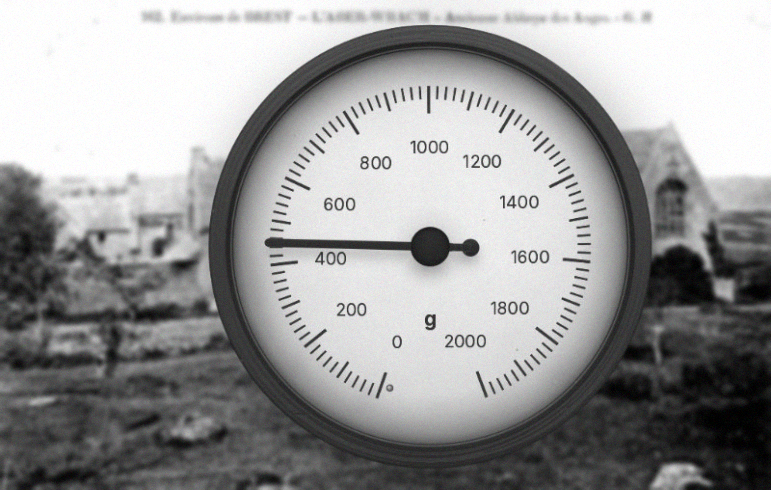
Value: 450 g
